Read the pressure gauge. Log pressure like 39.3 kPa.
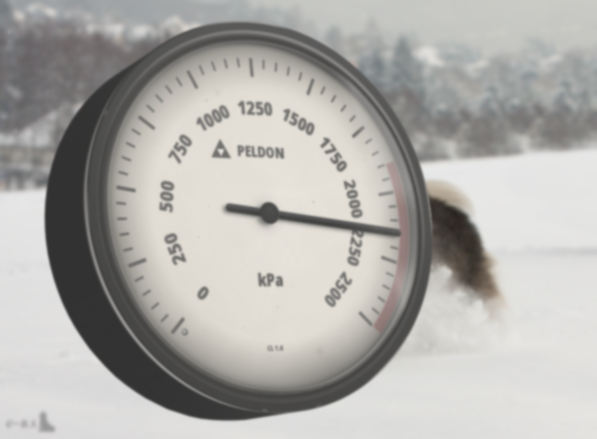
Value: 2150 kPa
